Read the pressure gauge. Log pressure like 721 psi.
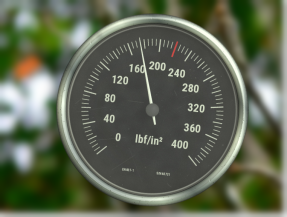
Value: 175 psi
